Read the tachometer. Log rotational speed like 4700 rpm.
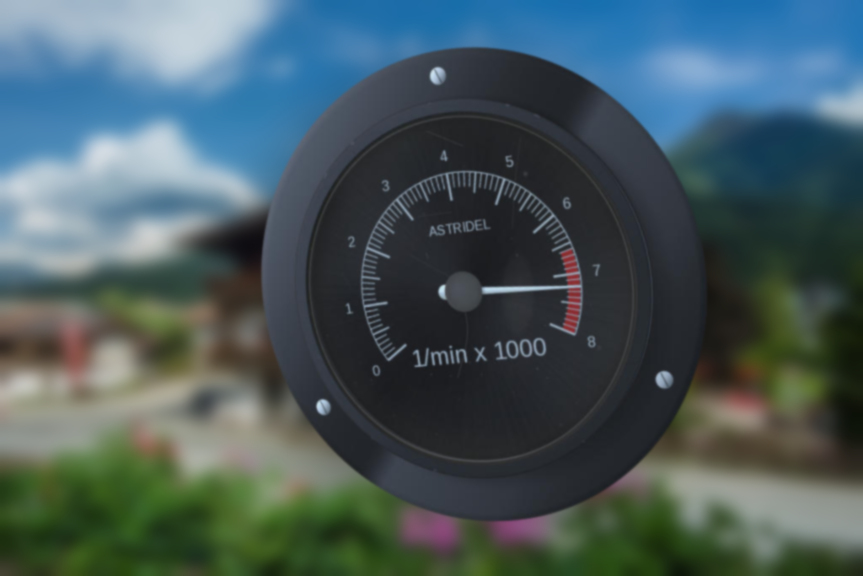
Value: 7200 rpm
